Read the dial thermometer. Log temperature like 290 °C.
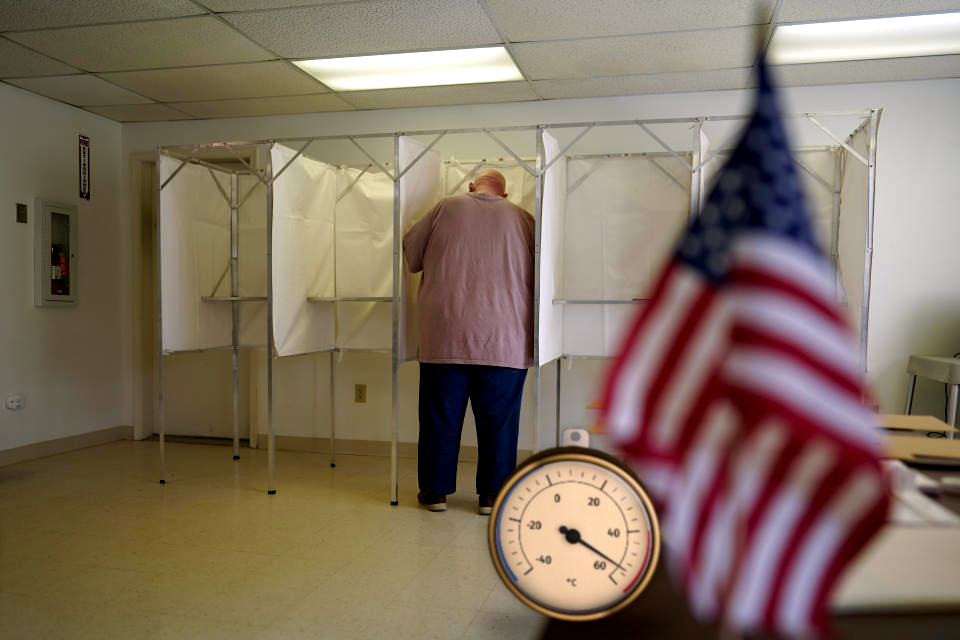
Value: 54 °C
